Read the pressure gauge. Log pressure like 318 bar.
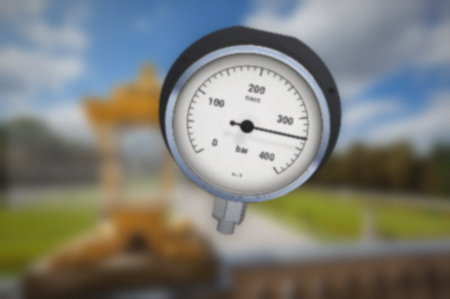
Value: 330 bar
